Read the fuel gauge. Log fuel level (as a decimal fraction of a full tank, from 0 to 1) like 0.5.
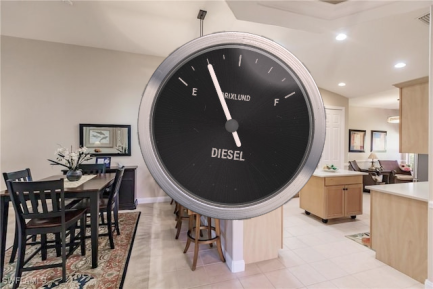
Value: 0.25
